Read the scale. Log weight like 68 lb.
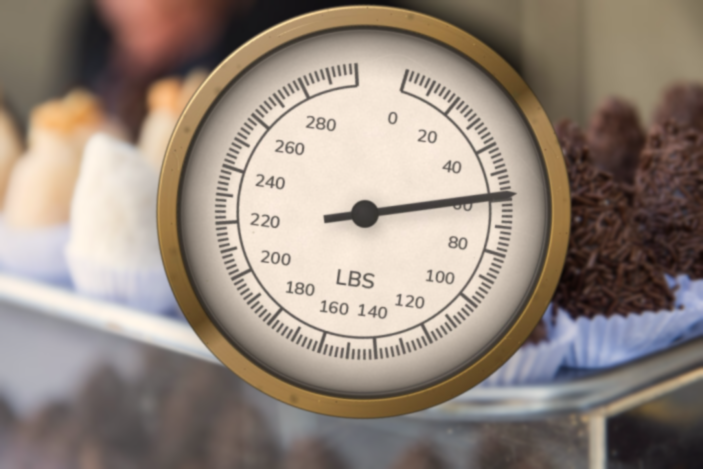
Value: 58 lb
